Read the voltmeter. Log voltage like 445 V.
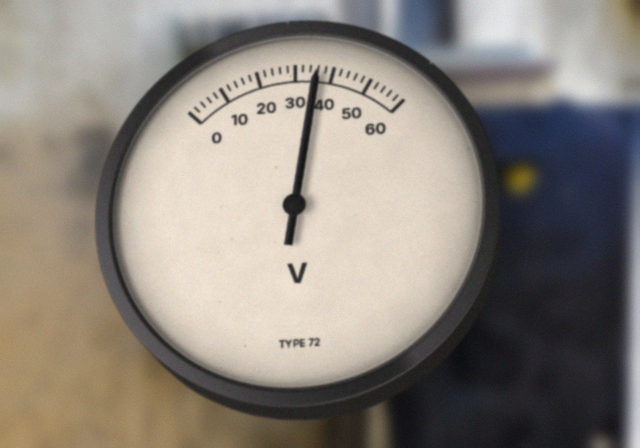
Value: 36 V
